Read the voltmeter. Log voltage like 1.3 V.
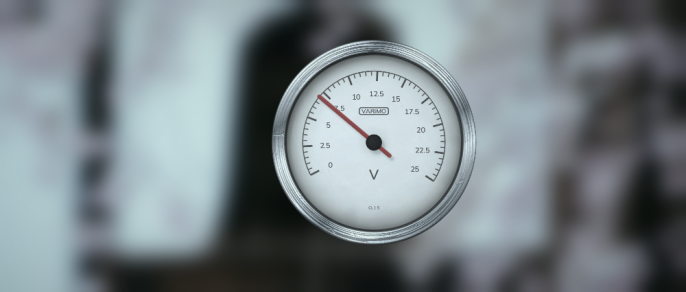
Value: 7 V
